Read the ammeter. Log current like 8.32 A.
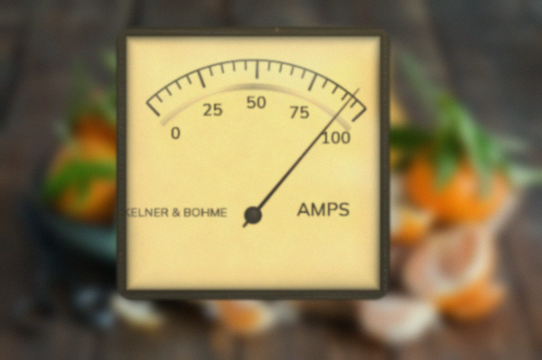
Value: 92.5 A
